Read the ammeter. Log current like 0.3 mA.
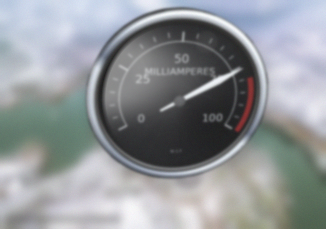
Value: 75 mA
